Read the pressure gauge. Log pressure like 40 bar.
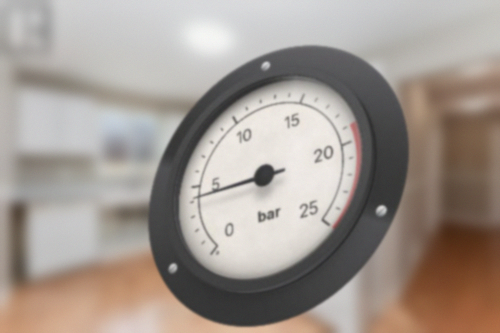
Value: 4 bar
